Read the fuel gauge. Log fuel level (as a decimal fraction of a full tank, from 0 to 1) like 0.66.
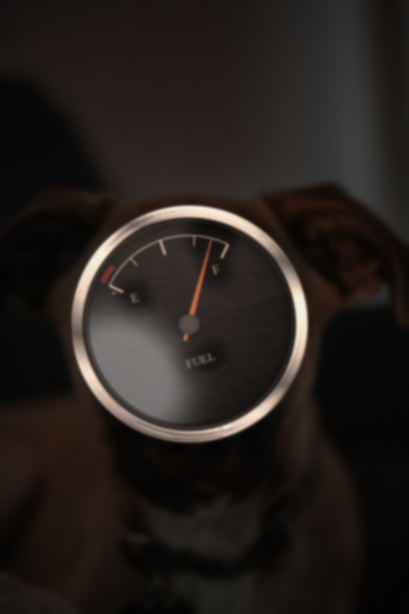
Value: 0.875
